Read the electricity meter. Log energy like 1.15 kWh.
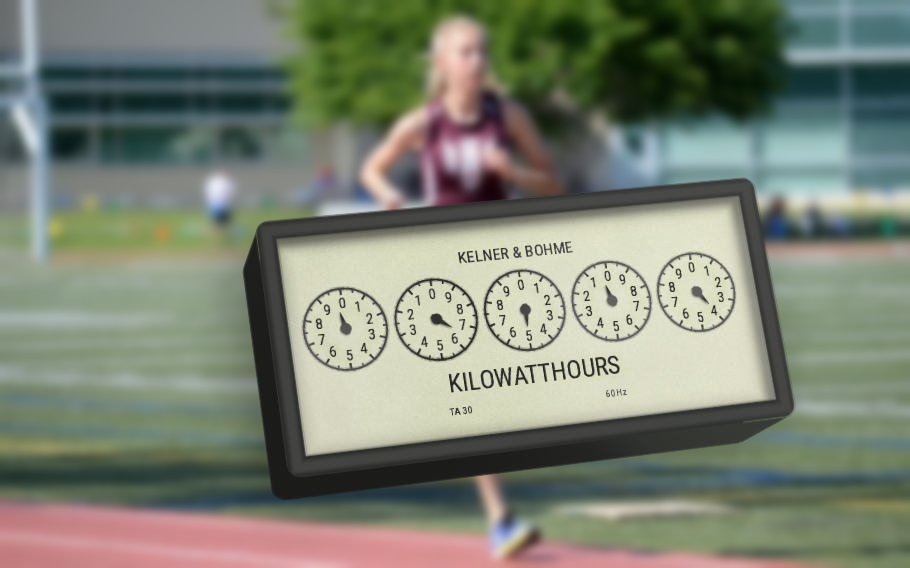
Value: 96504 kWh
